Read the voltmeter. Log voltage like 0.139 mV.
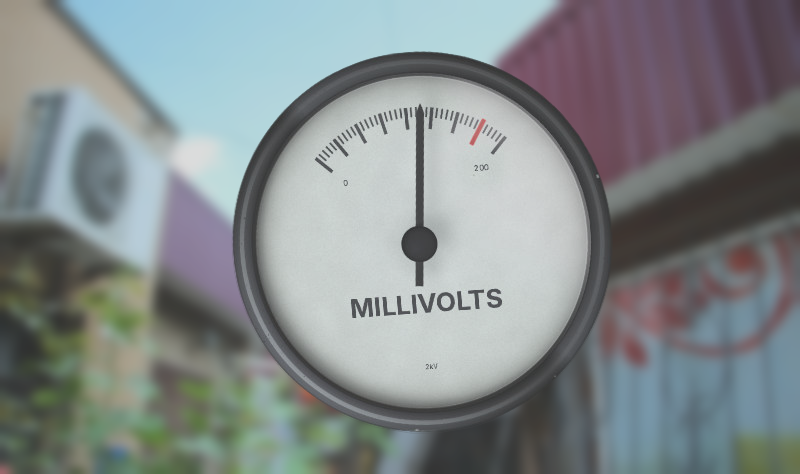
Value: 115 mV
